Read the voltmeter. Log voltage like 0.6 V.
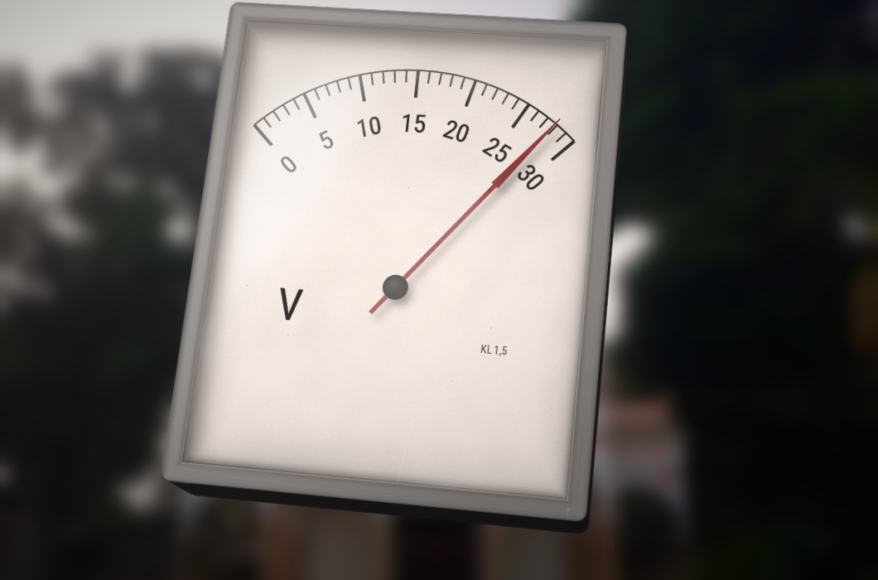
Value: 28 V
